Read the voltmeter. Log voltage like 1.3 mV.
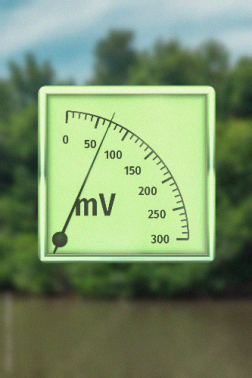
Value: 70 mV
